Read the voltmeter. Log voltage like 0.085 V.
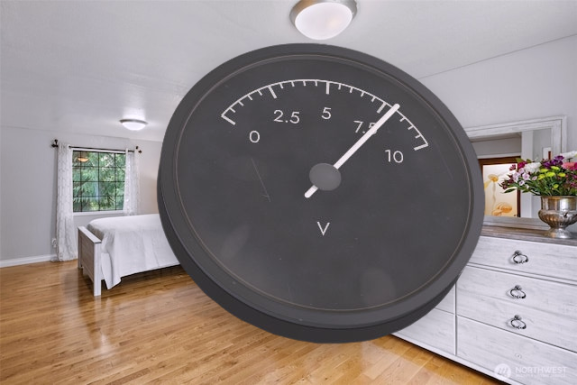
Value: 8 V
